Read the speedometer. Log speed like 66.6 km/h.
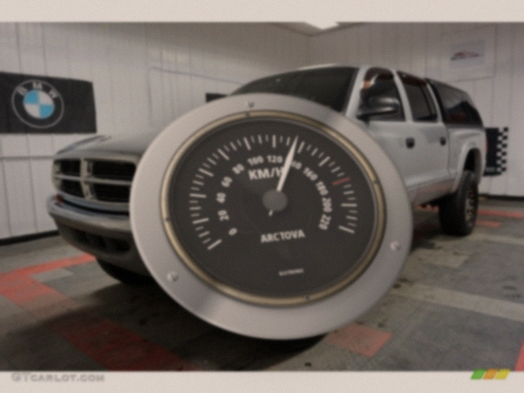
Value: 135 km/h
